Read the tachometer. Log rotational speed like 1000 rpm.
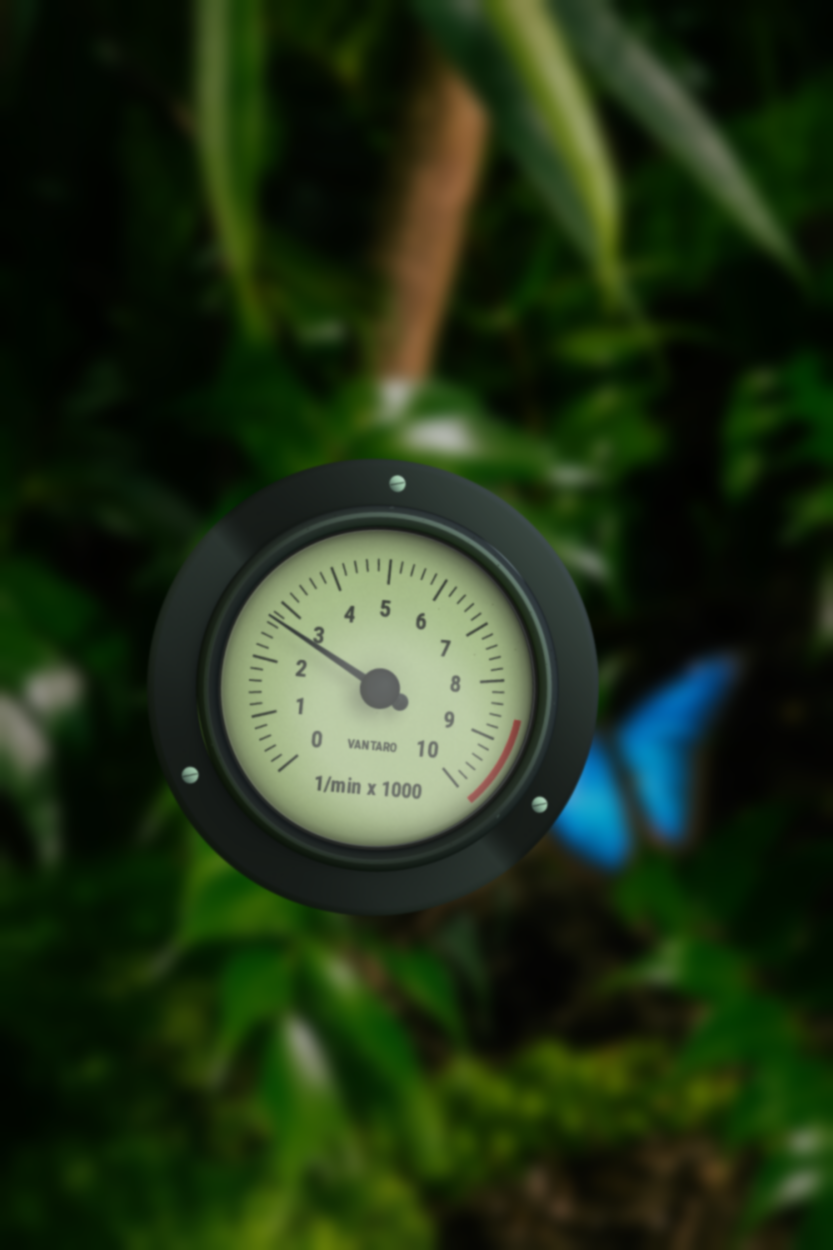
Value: 2700 rpm
